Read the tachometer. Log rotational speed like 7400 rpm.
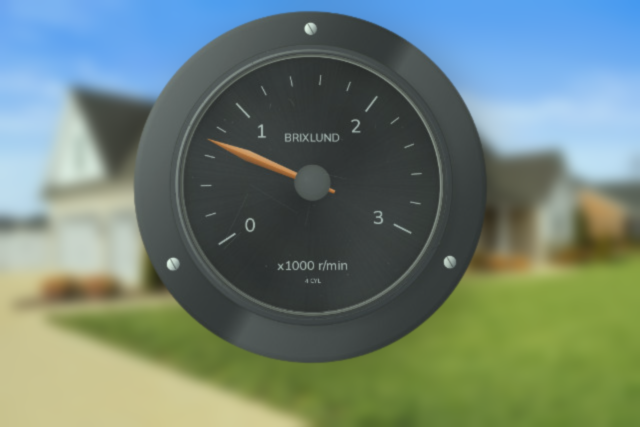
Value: 700 rpm
